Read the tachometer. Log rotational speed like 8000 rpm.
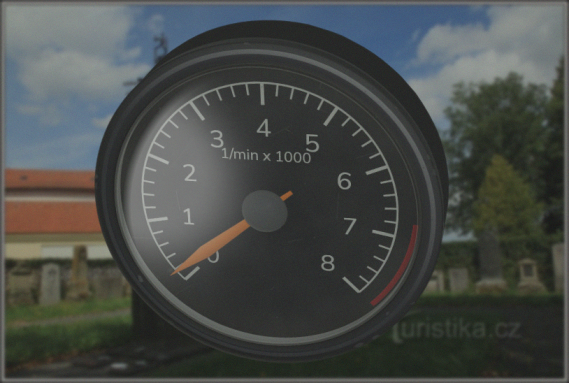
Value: 200 rpm
